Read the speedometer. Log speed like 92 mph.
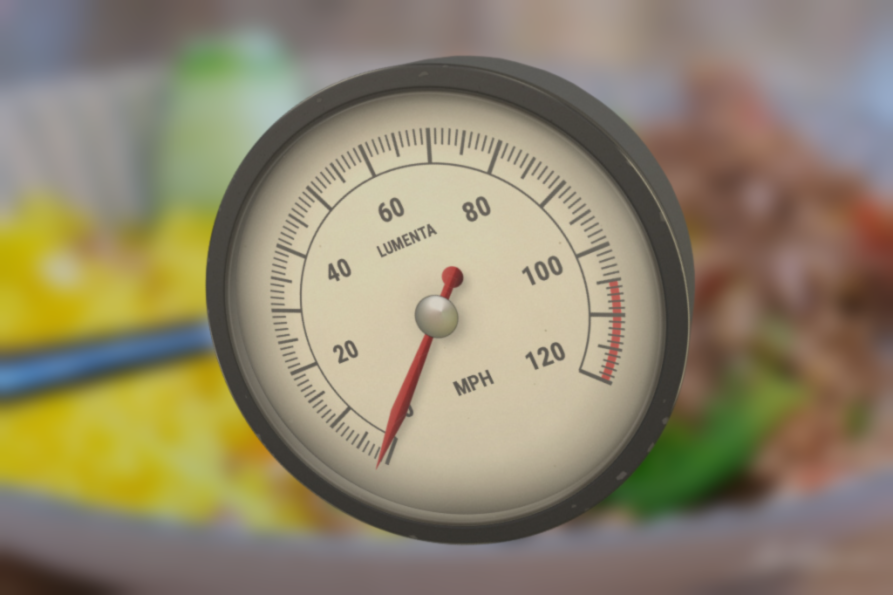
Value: 1 mph
